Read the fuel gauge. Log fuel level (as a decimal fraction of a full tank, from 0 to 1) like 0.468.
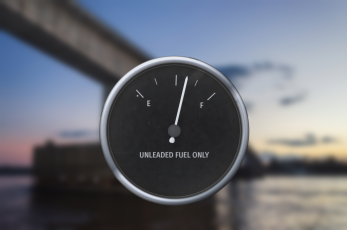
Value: 0.625
